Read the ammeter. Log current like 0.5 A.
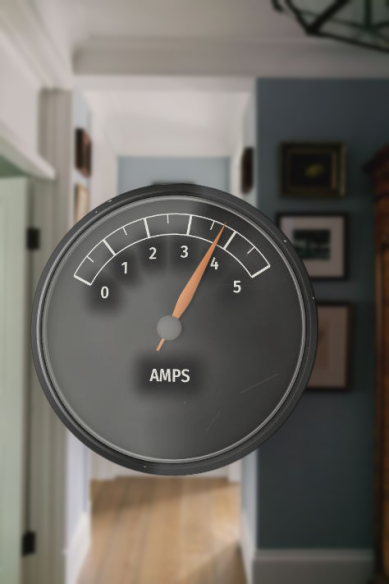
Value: 3.75 A
